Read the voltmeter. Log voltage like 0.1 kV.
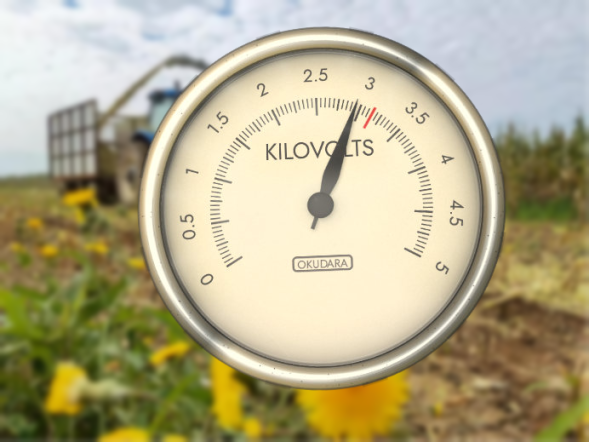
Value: 2.95 kV
